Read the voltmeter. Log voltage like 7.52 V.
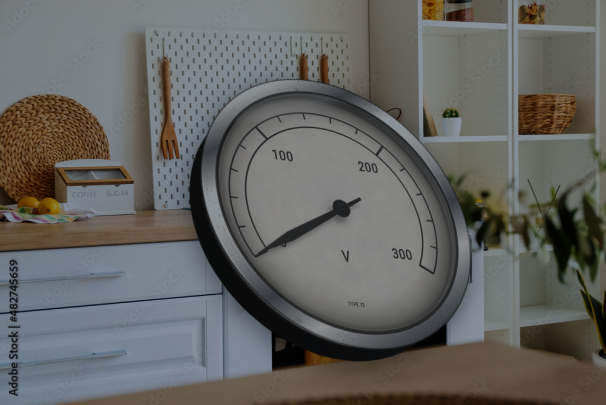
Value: 0 V
